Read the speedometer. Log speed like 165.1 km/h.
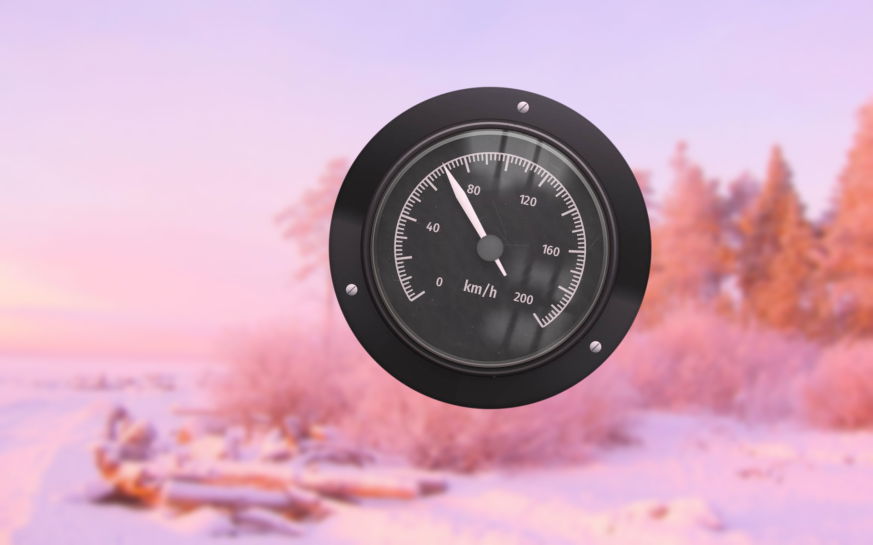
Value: 70 km/h
